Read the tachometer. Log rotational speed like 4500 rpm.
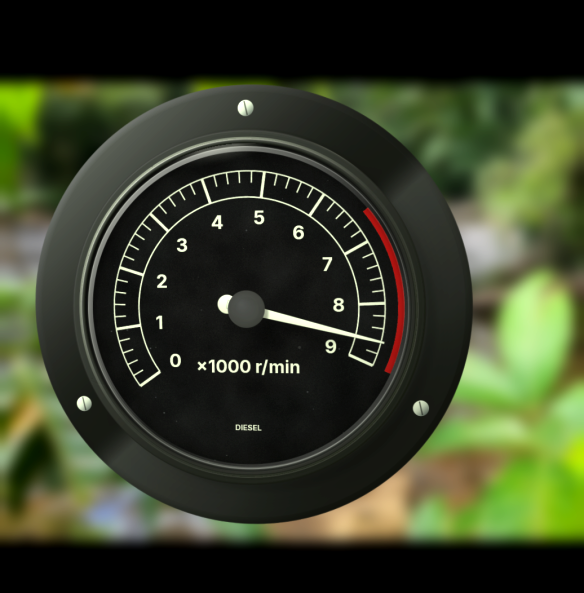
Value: 8600 rpm
